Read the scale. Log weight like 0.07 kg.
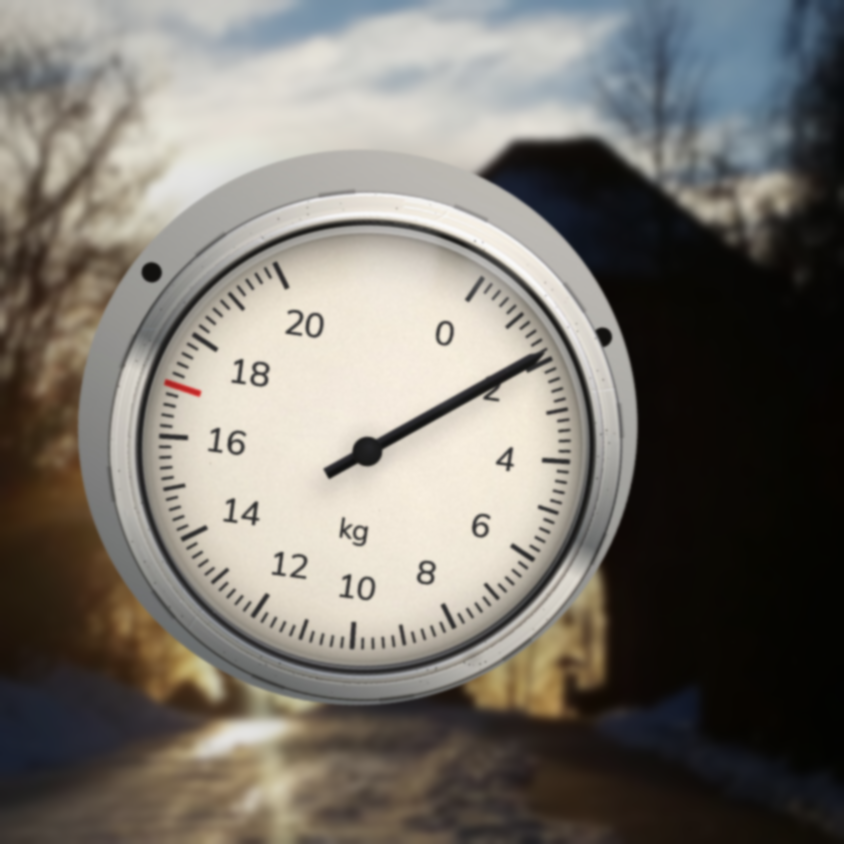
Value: 1.8 kg
